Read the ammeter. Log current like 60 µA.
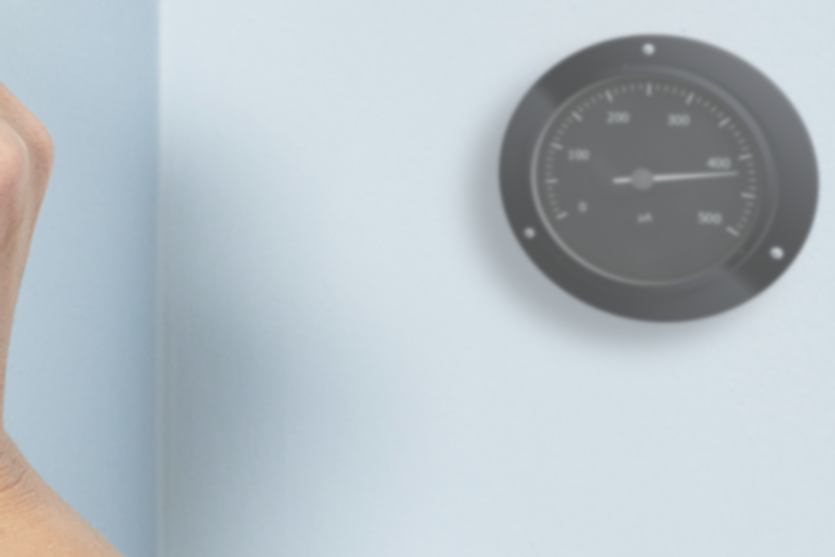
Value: 420 µA
